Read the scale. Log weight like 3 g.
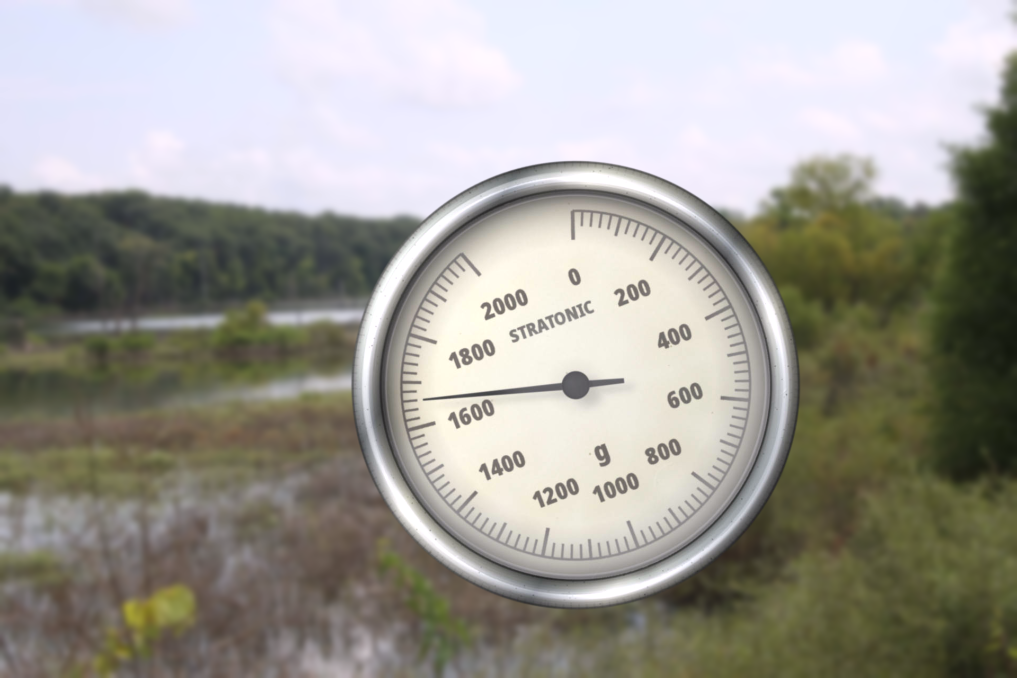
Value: 1660 g
